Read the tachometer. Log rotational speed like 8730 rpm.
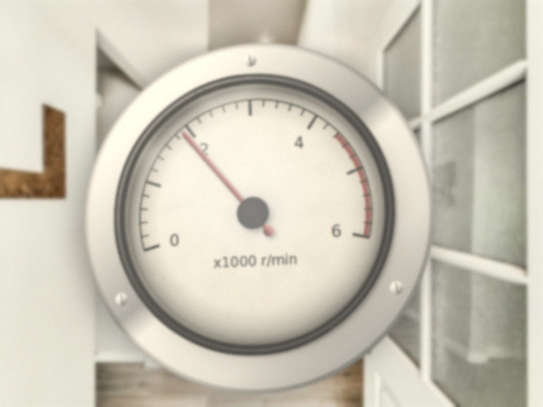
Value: 1900 rpm
